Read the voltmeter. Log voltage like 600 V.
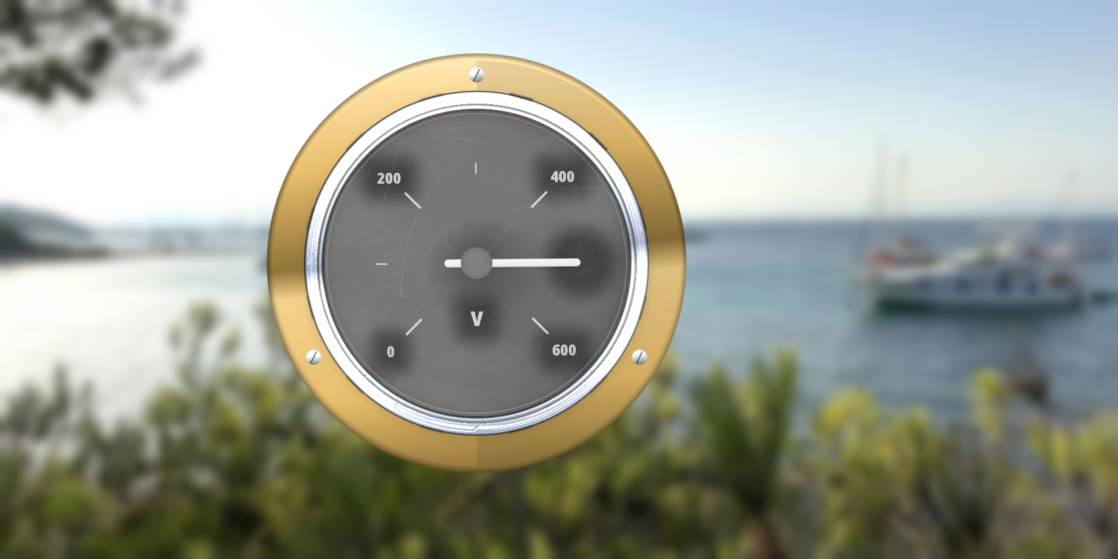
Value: 500 V
